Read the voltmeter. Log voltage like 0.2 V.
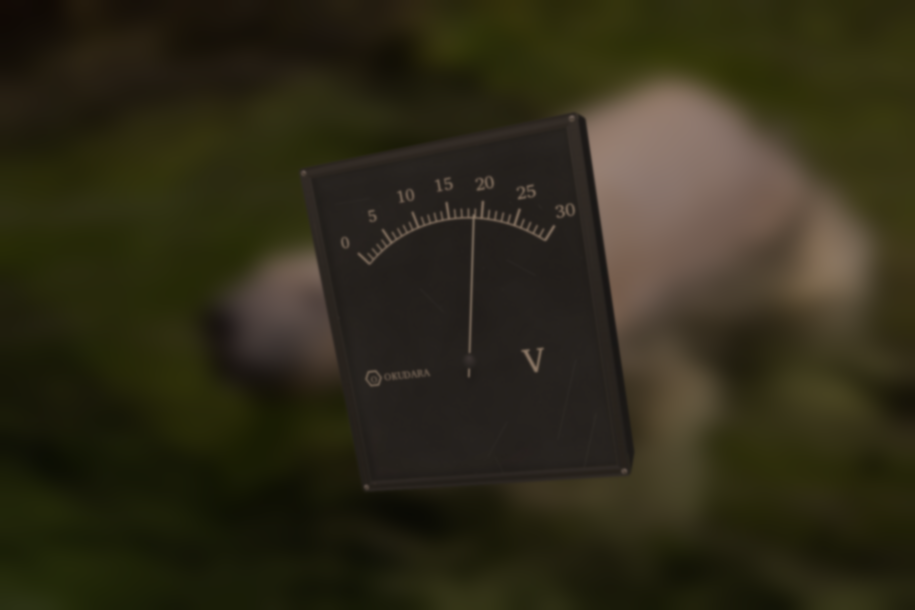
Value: 19 V
